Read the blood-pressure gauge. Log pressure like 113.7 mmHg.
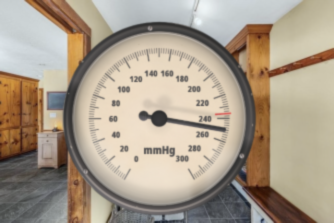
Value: 250 mmHg
